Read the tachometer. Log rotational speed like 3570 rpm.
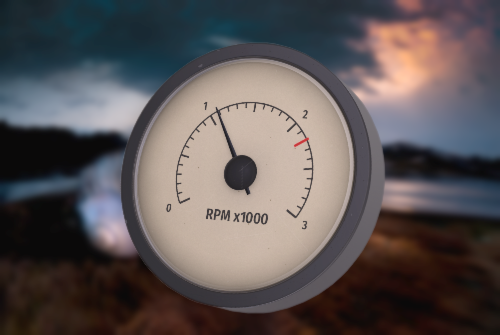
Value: 1100 rpm
